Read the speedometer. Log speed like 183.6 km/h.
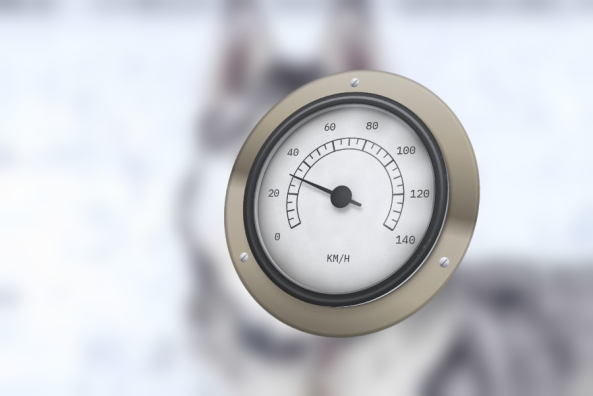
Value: 30 km/h
